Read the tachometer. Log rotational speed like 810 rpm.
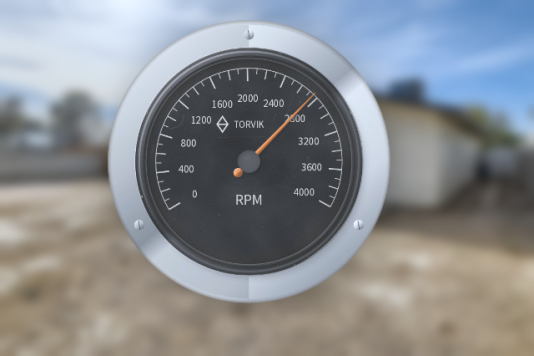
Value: 2750 rpm
